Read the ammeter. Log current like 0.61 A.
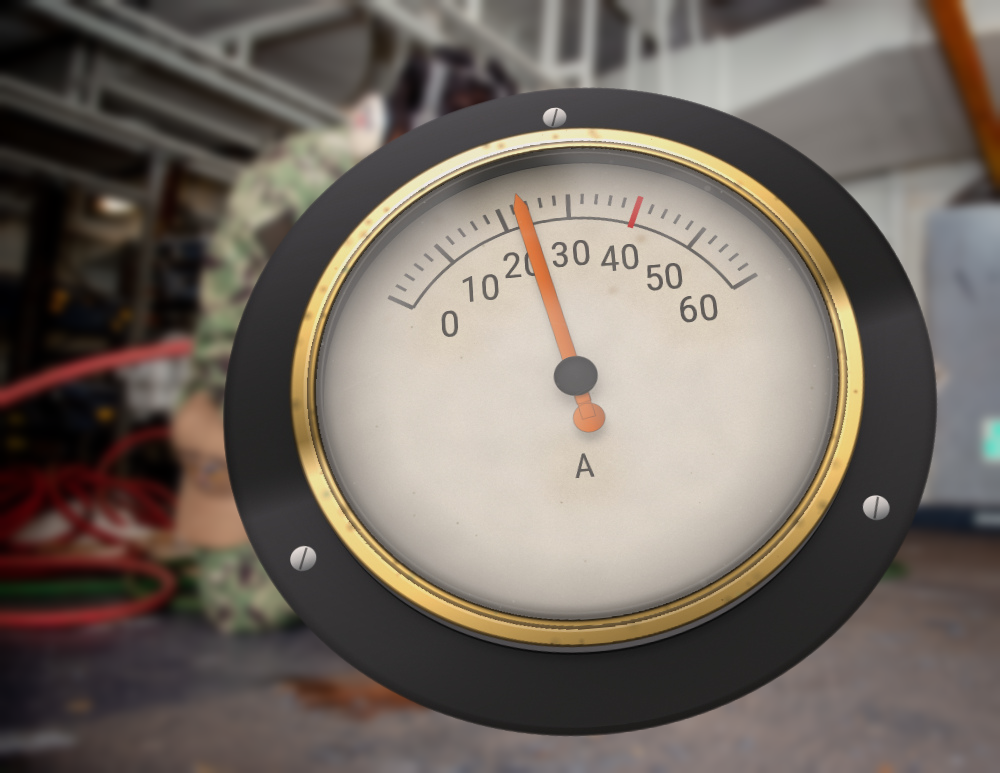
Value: 23 A
